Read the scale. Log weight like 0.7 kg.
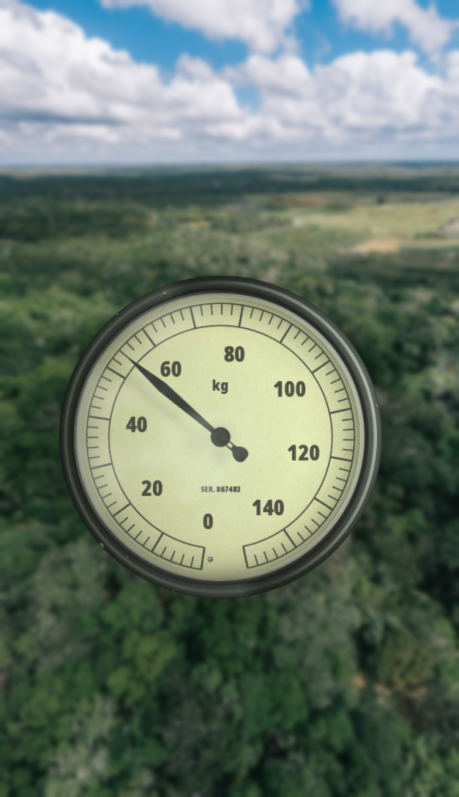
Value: 54 kg
